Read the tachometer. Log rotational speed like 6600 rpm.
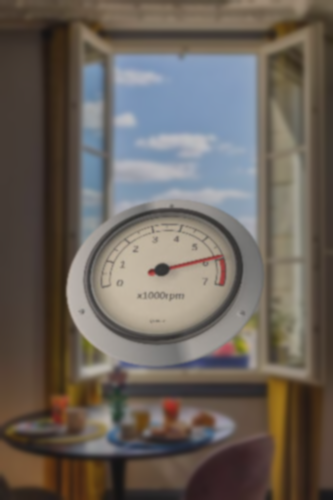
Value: 6000 rpm
